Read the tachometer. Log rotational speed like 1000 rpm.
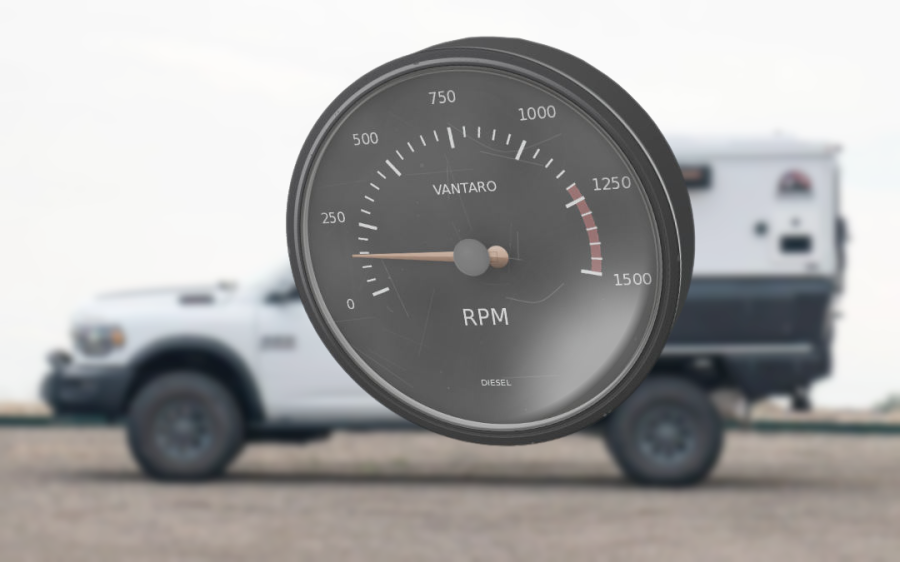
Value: 150 rpm
